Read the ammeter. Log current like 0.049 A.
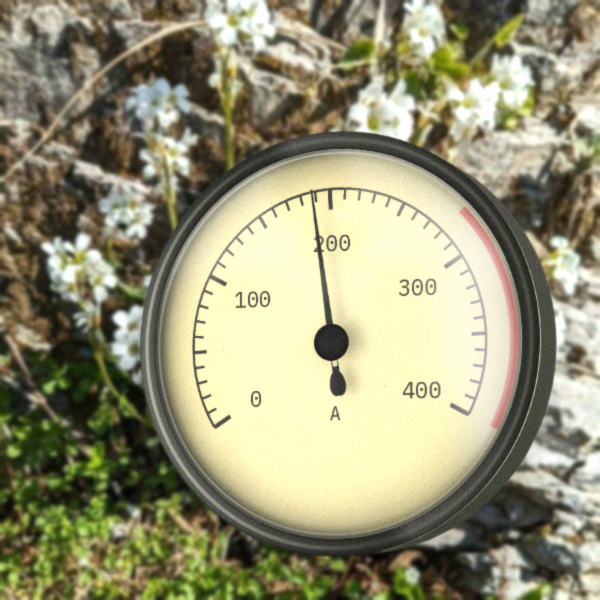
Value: 190 A
